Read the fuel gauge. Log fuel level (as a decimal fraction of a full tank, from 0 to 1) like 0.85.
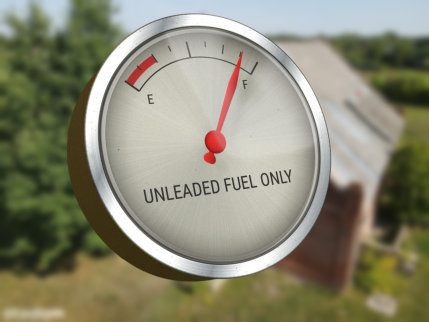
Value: 0.875
